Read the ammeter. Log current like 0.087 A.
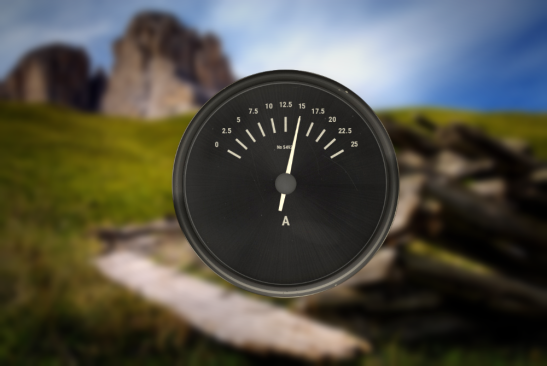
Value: 15 A
